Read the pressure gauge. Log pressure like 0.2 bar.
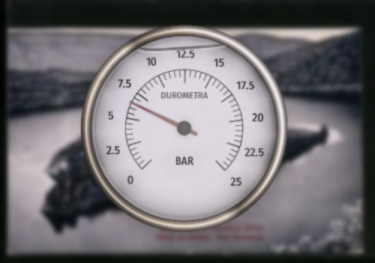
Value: 6.5 bar
